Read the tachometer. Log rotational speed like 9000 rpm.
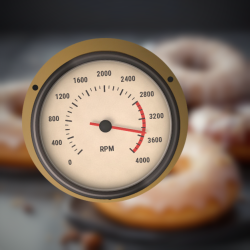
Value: 3500 rpm
